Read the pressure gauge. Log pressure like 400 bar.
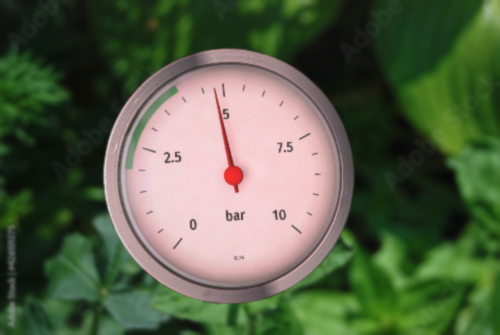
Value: 4.75 bar
